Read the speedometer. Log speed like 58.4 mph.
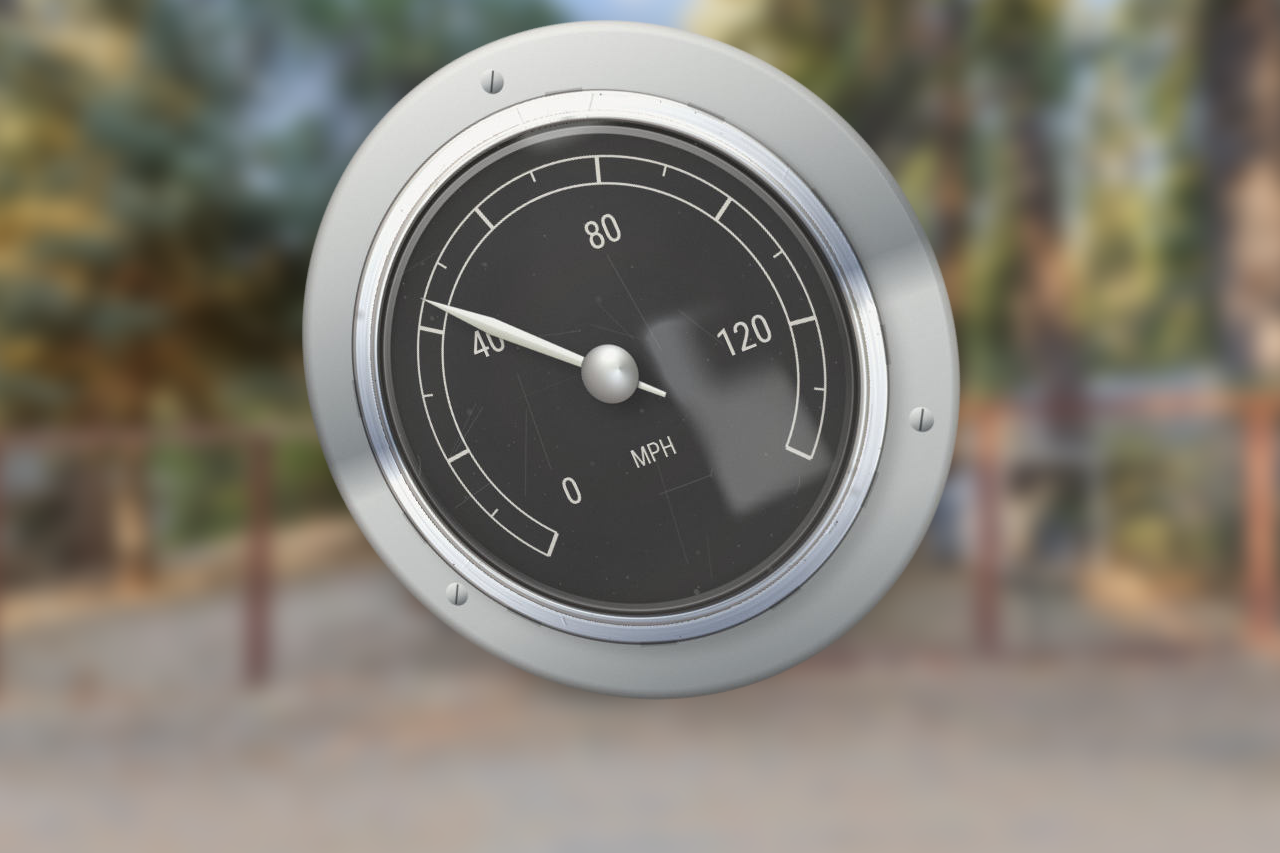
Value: 45 mph
